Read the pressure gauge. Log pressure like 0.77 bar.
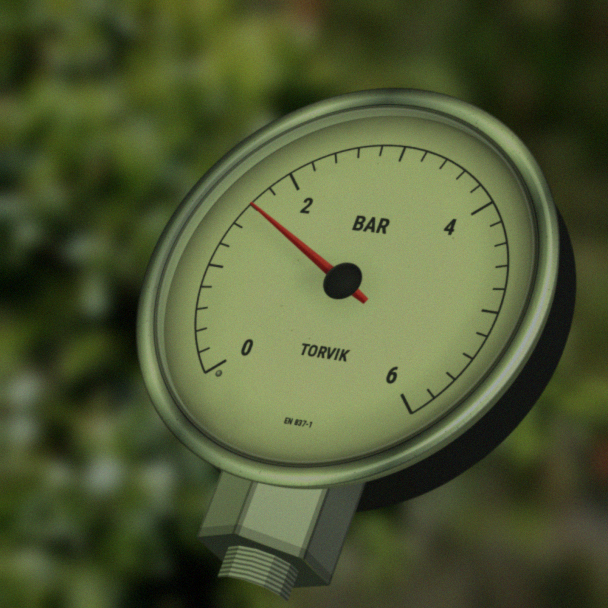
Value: 1.6 bar
